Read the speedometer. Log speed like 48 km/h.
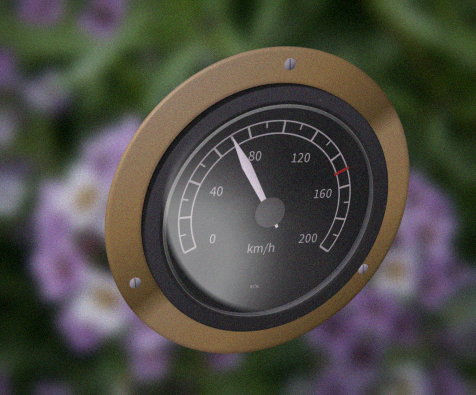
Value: 70 km/h
